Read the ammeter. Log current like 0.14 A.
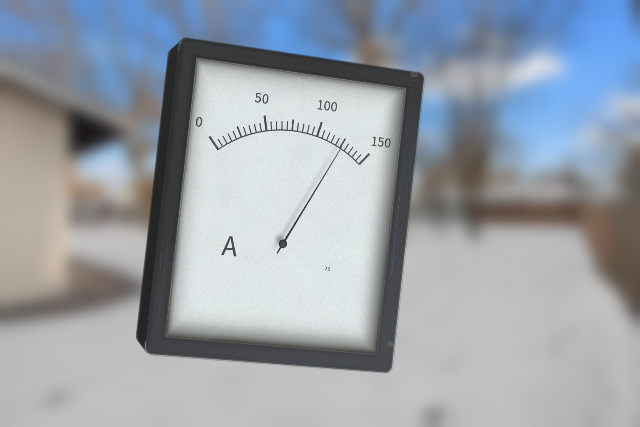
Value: 125 A
